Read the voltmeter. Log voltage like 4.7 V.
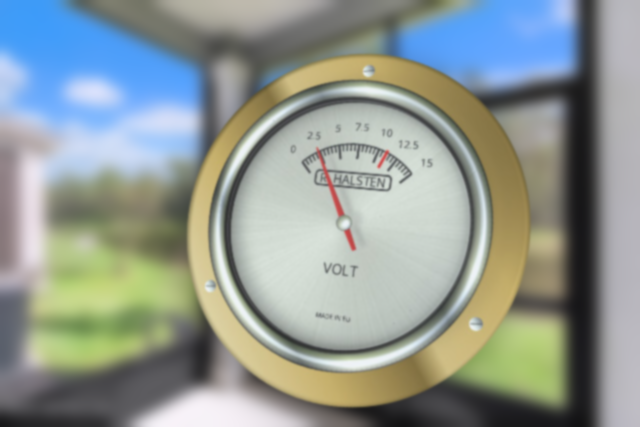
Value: 2.5 V
